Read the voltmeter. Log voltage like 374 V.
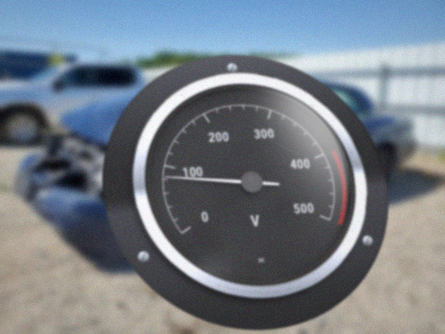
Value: 80 V
